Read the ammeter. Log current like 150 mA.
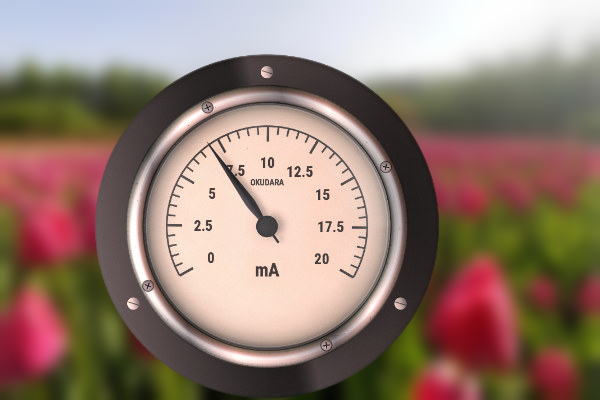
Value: 7 mA
